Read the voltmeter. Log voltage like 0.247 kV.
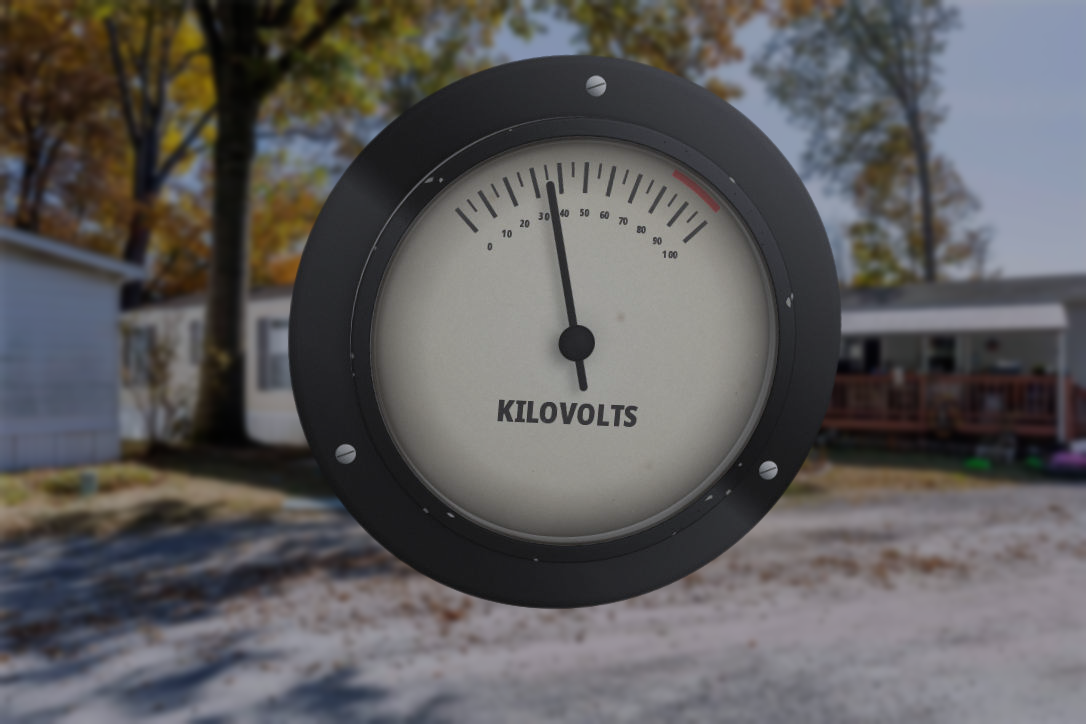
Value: 35 kV
